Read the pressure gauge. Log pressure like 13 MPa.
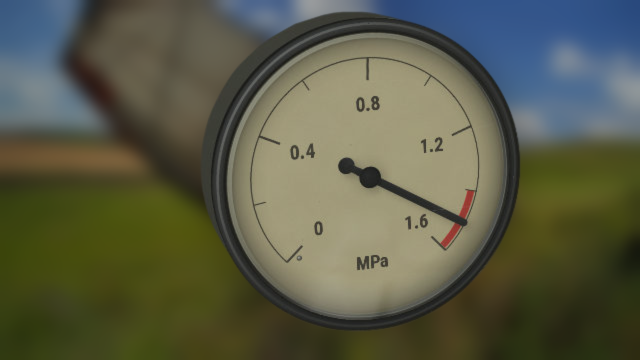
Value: 1.5 MPa
